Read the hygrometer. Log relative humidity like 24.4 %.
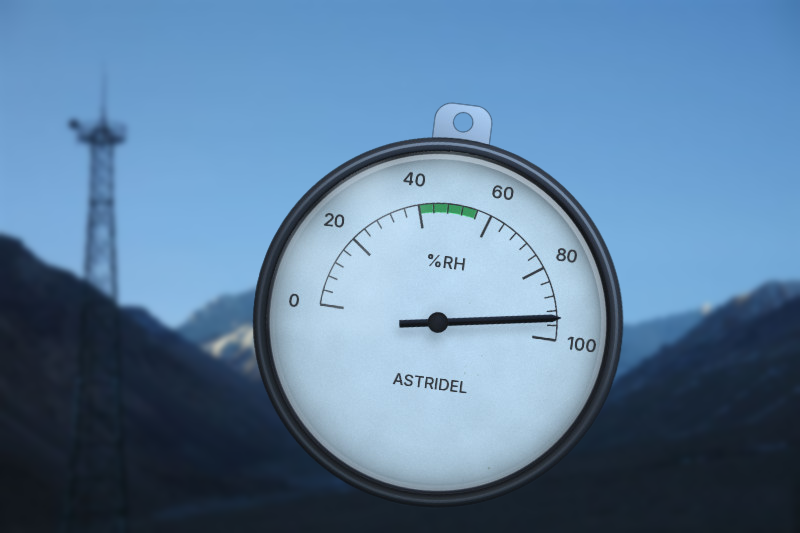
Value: 94 %
